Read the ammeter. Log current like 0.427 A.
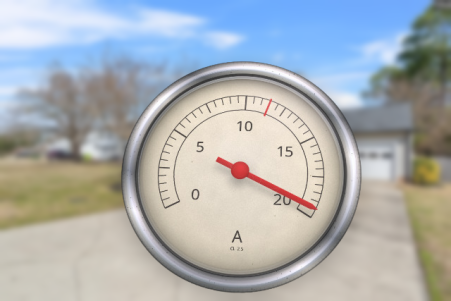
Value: 19.5 A
